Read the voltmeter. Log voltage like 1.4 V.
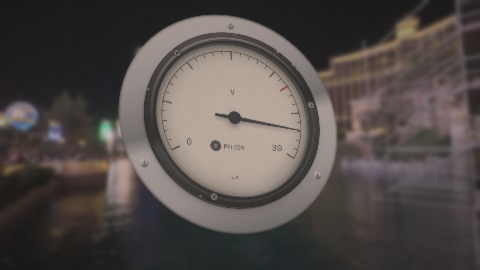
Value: 27 V
